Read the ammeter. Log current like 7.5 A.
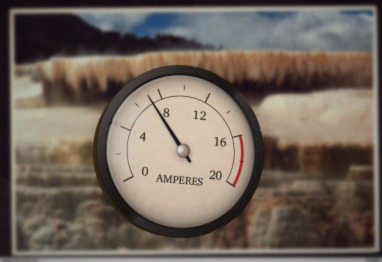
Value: 7 A
